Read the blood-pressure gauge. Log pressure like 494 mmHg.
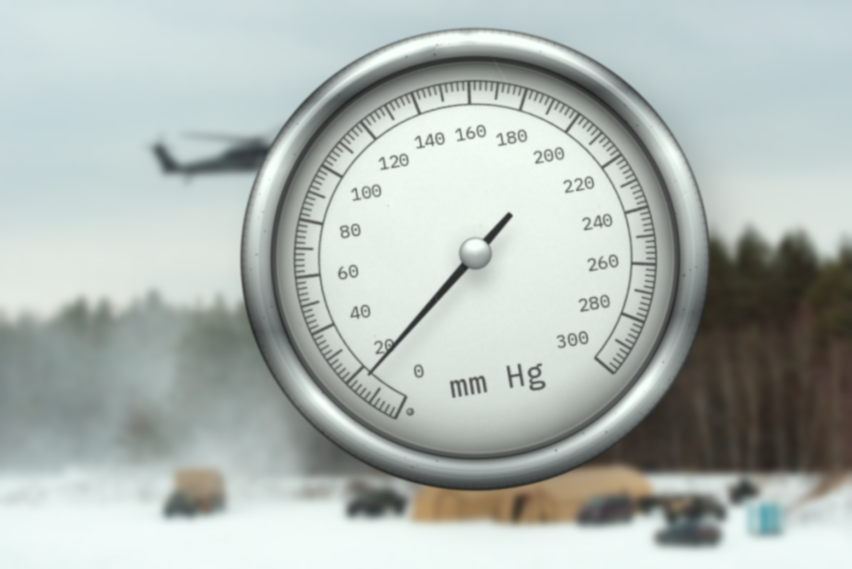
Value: 16 mmHg
